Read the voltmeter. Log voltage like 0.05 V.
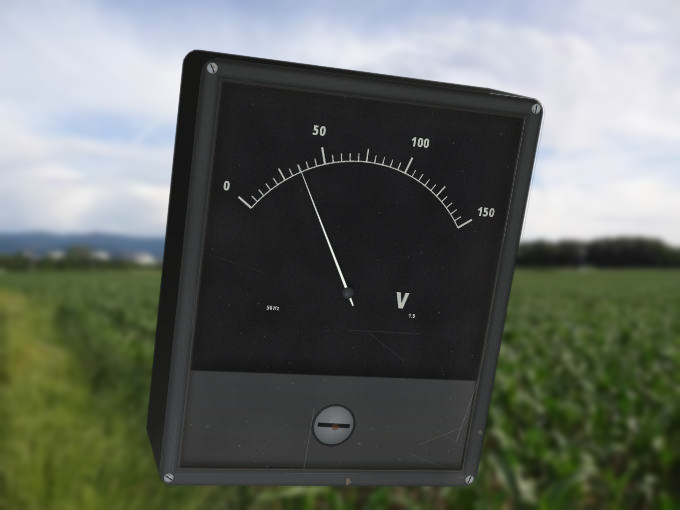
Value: 35 V
